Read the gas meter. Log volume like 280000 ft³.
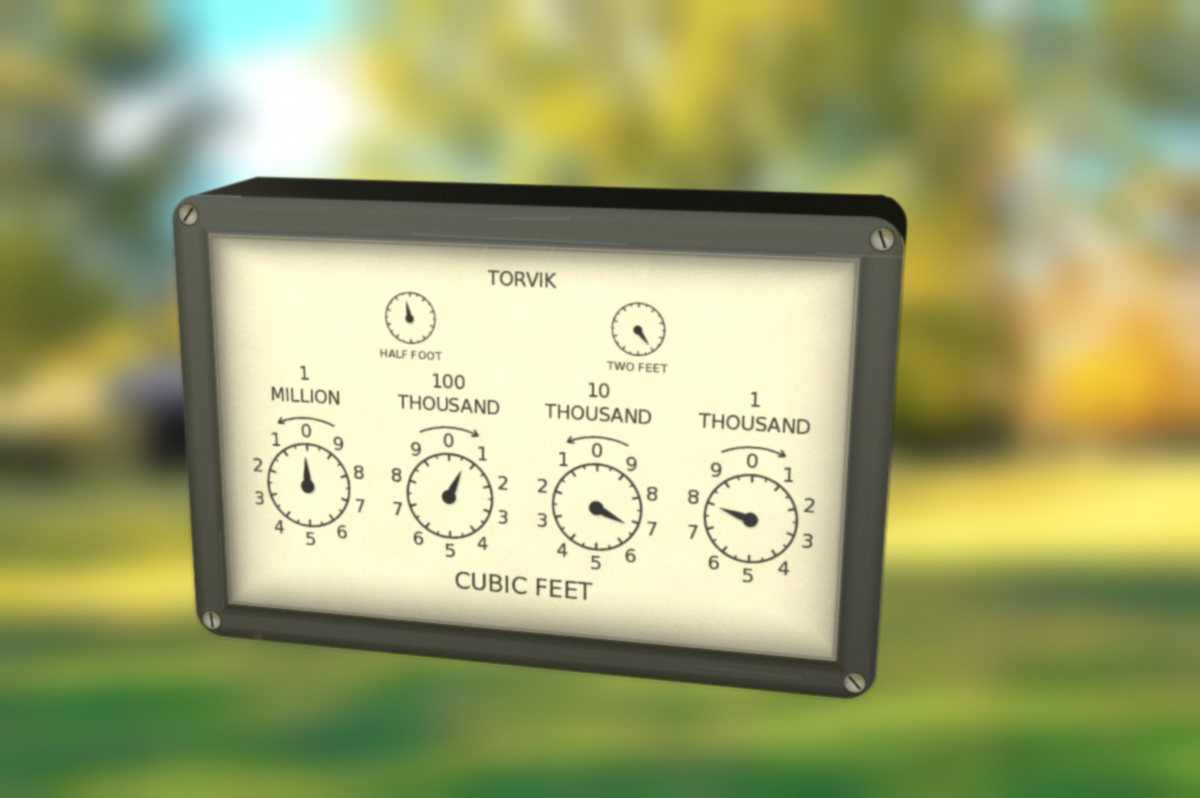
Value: 6800 ft³
